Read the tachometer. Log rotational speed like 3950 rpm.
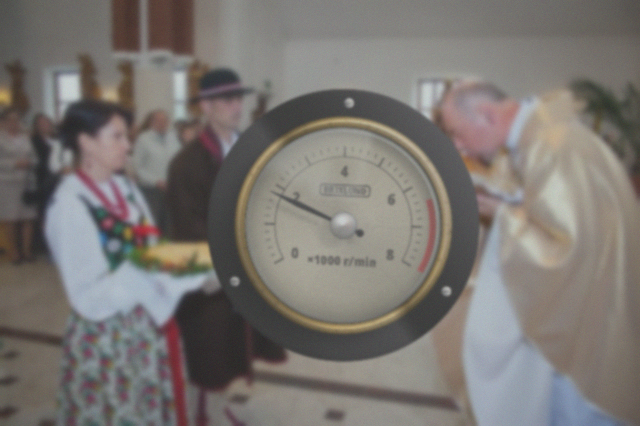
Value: 1800 rpm
